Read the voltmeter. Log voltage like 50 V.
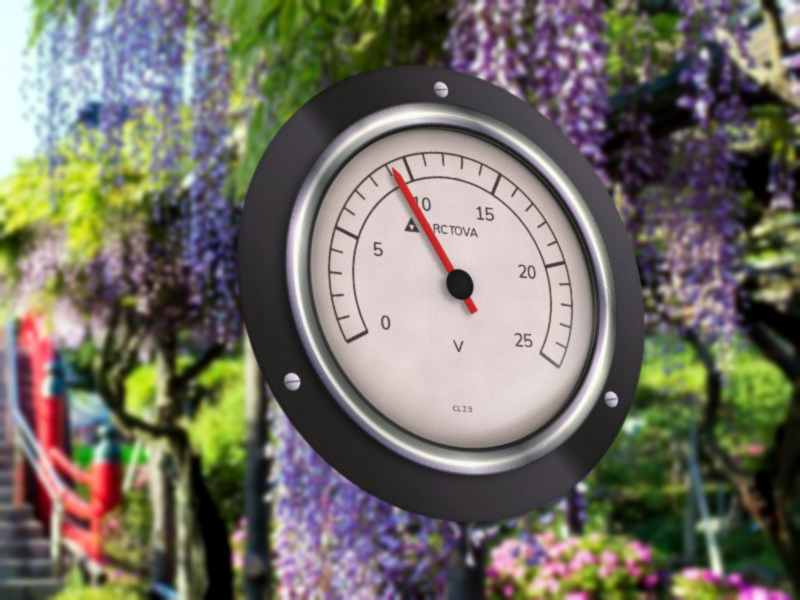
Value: 9 V
